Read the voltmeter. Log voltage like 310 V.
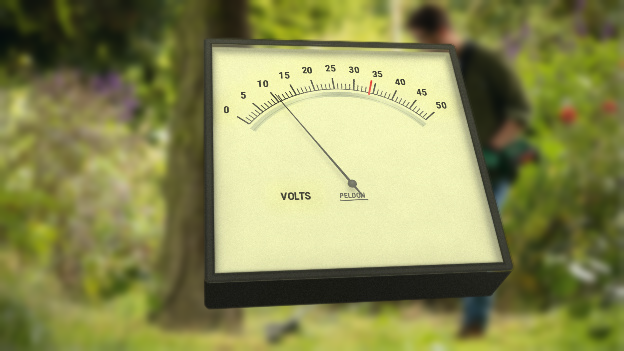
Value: 10 V
